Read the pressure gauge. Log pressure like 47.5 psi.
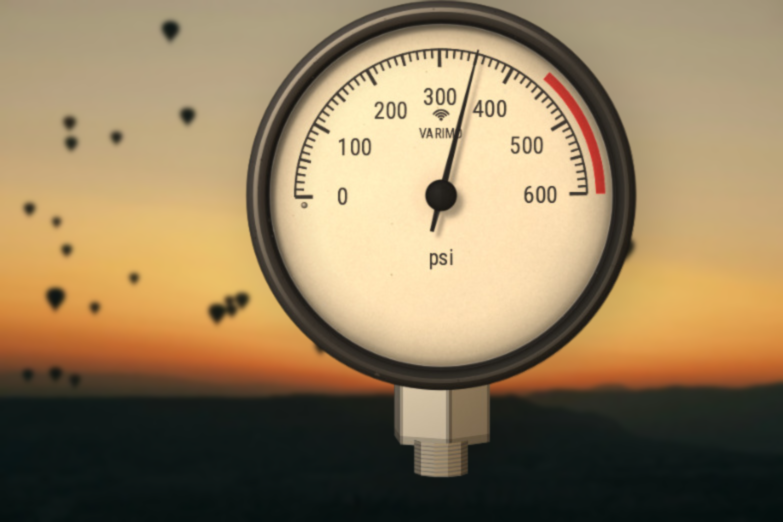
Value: 350 psi
